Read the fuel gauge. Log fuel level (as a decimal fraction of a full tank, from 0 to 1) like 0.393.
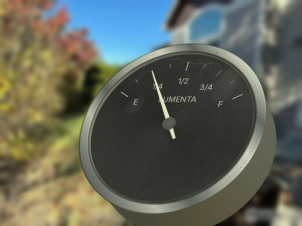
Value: 0.25
